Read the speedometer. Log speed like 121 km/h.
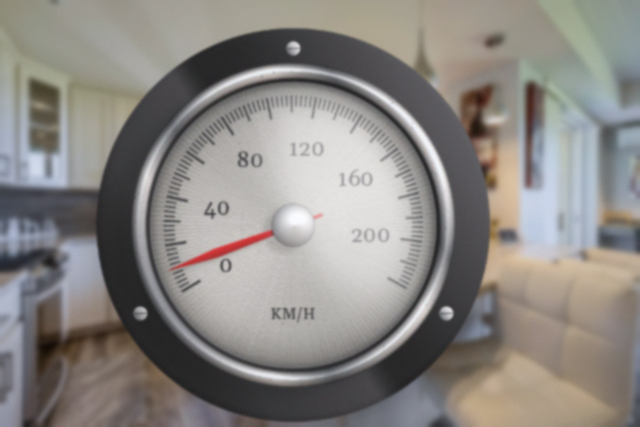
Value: 10 km/h
